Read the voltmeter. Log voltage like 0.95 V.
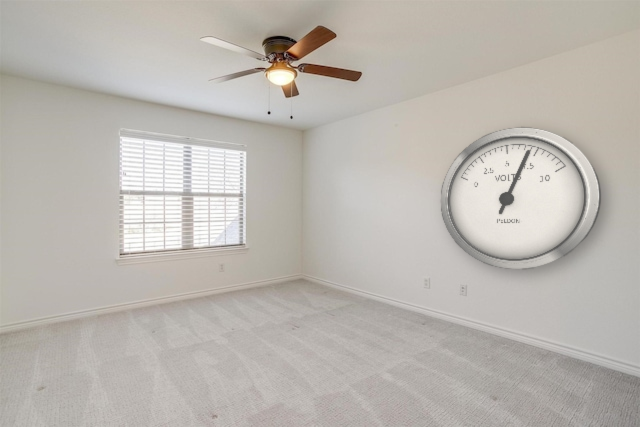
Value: 7 V
